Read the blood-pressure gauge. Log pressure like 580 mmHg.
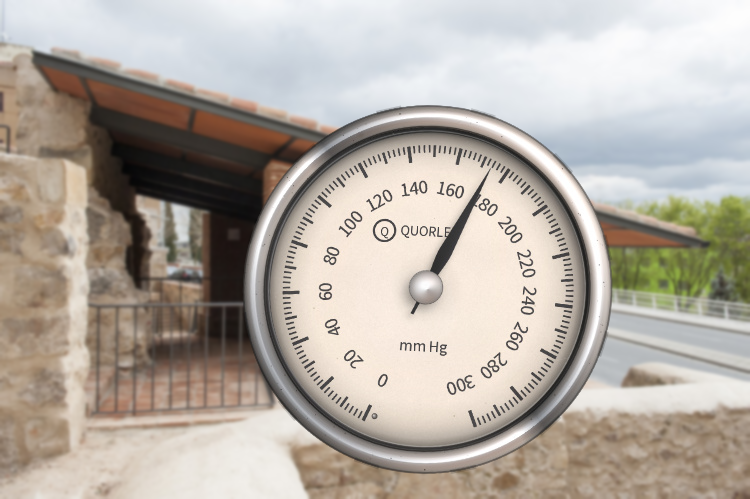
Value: 174 mmHg
